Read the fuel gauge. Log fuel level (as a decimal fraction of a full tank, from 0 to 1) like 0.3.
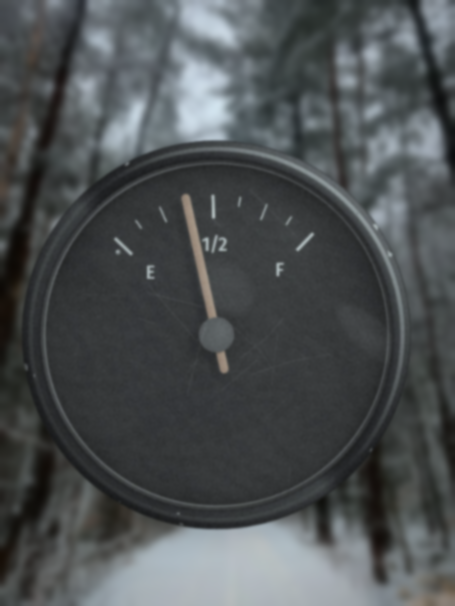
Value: 0.375
